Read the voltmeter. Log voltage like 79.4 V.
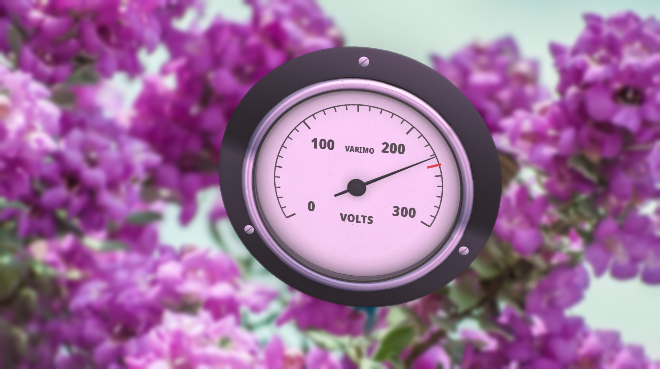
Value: 230 V
